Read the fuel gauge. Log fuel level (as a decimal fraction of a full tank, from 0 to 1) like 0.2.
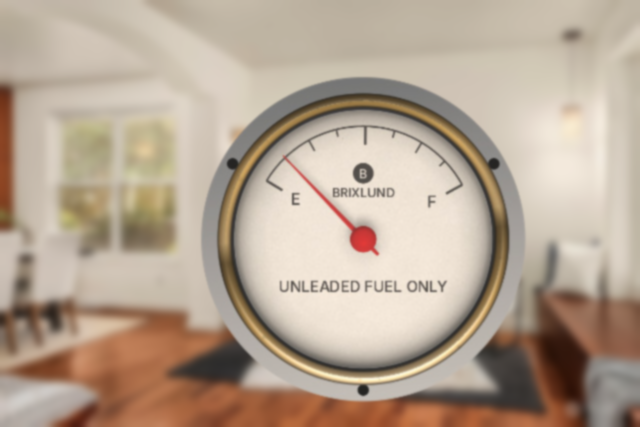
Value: 0.125
